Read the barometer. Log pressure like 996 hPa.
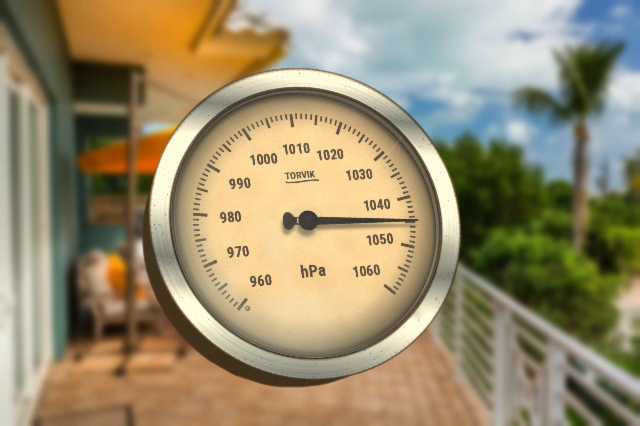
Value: 1045 hPa
